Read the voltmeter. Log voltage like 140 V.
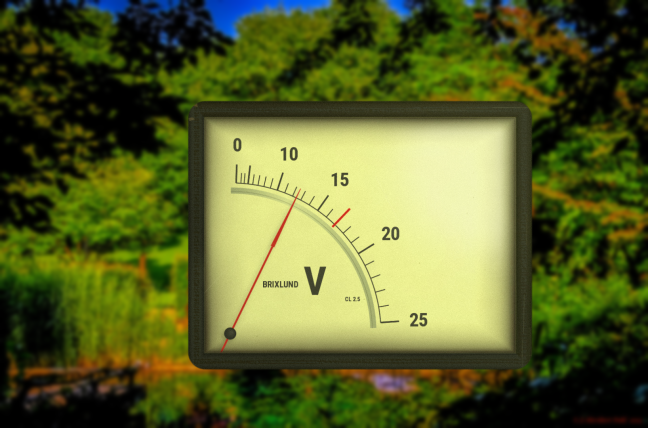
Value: 12.5 V
